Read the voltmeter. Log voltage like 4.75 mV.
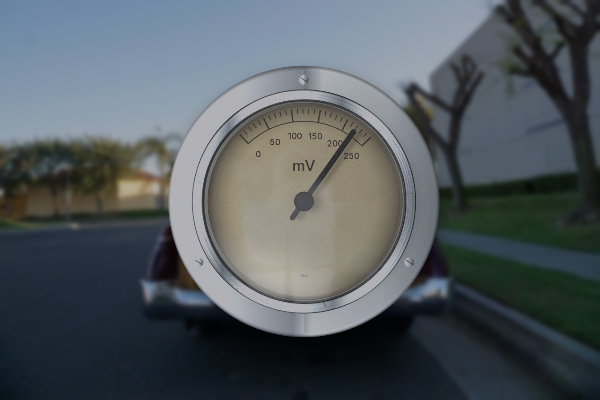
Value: 220 mV
